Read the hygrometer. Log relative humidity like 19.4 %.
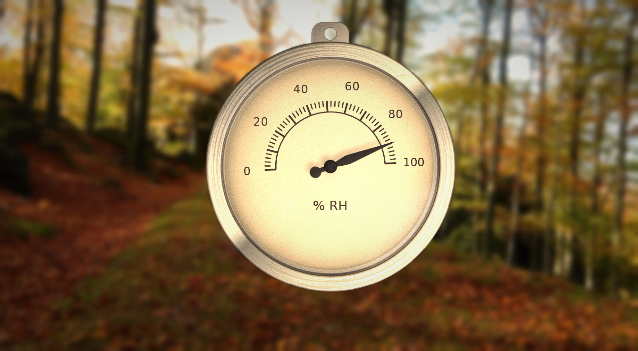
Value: 90 %
